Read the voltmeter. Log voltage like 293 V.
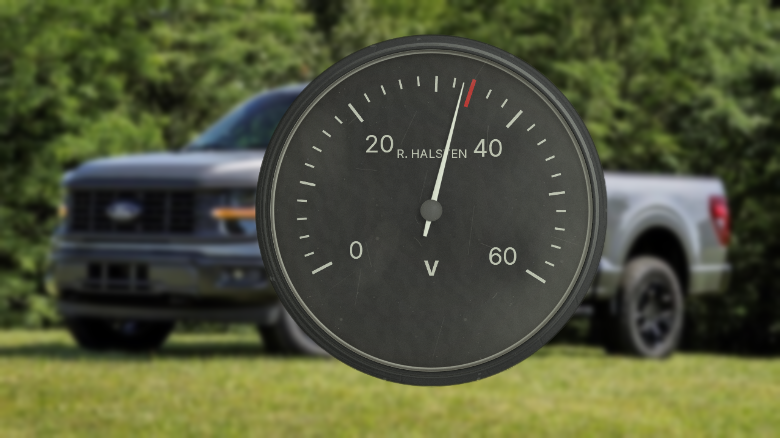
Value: 33 V
